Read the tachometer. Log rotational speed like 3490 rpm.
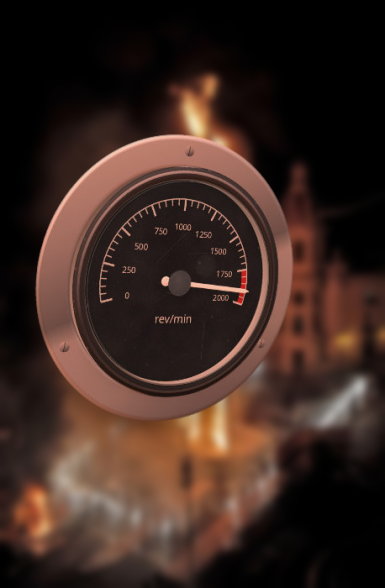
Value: 1900 rpm
